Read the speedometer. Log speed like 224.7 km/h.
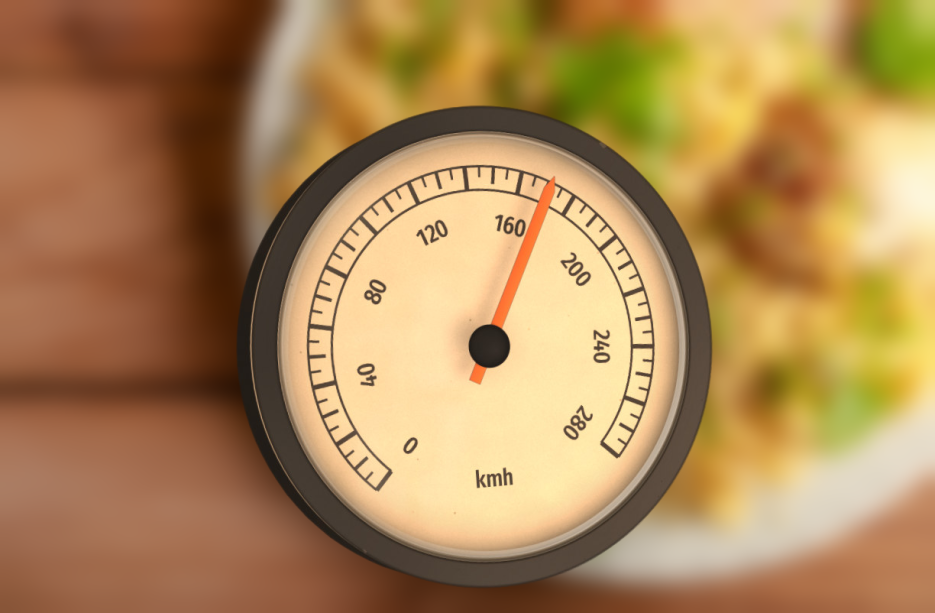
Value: 170 km/h
